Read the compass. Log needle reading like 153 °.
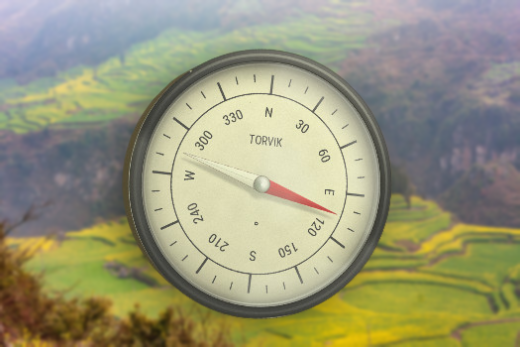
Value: 105 °
